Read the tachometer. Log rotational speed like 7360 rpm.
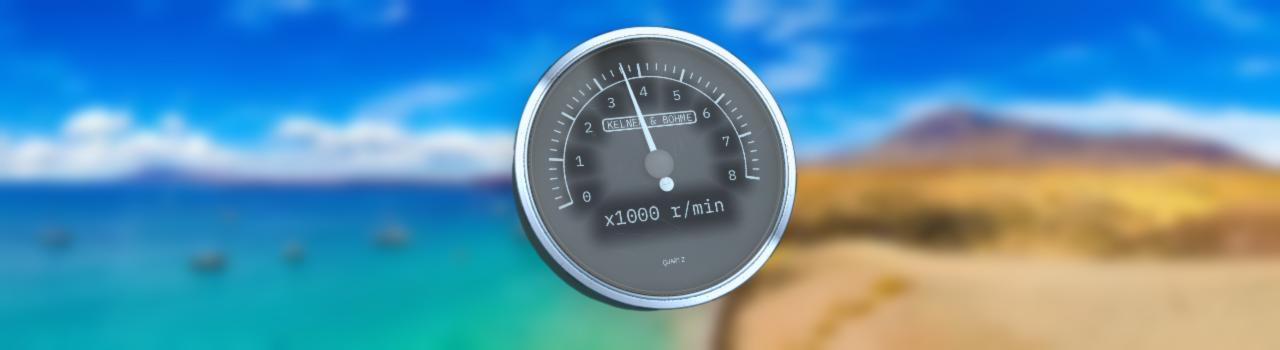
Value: 3600 rpm
